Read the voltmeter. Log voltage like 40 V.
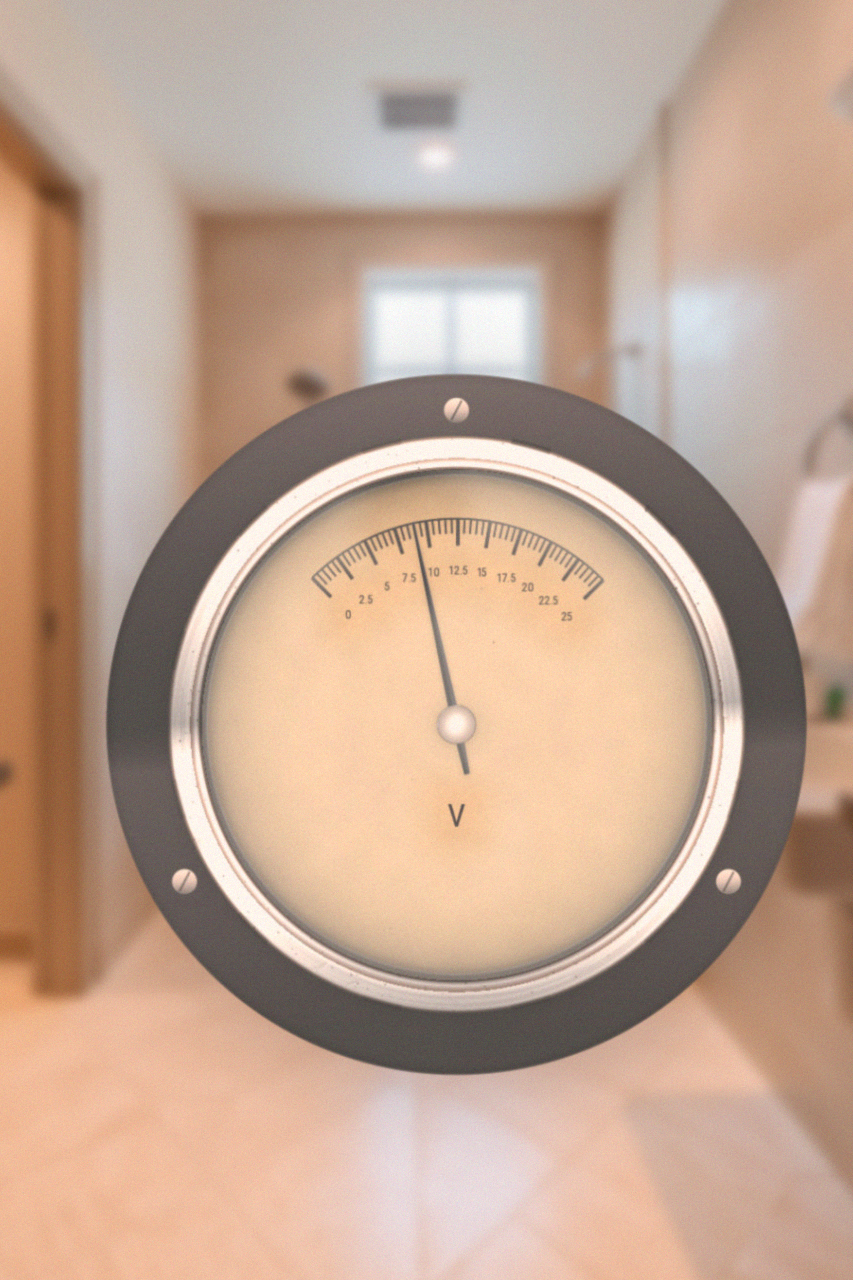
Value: 9 V
